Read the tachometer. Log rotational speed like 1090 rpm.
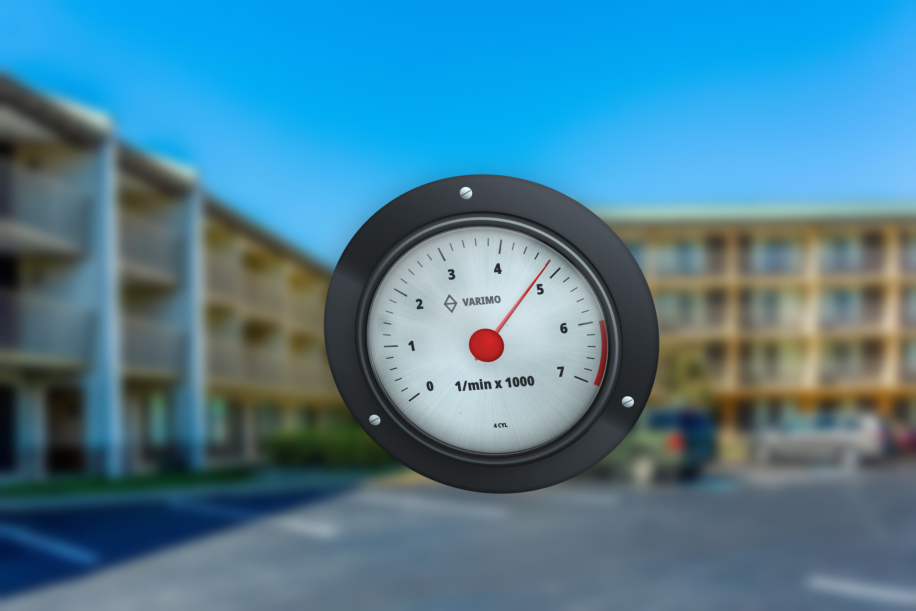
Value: 4800 rpm
